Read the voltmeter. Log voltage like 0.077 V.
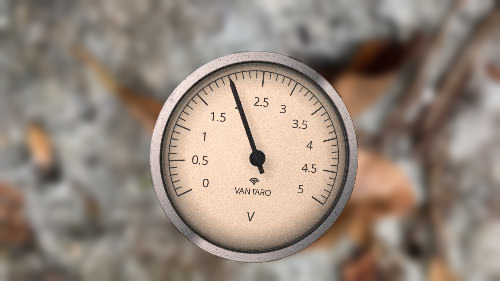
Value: 2 V
